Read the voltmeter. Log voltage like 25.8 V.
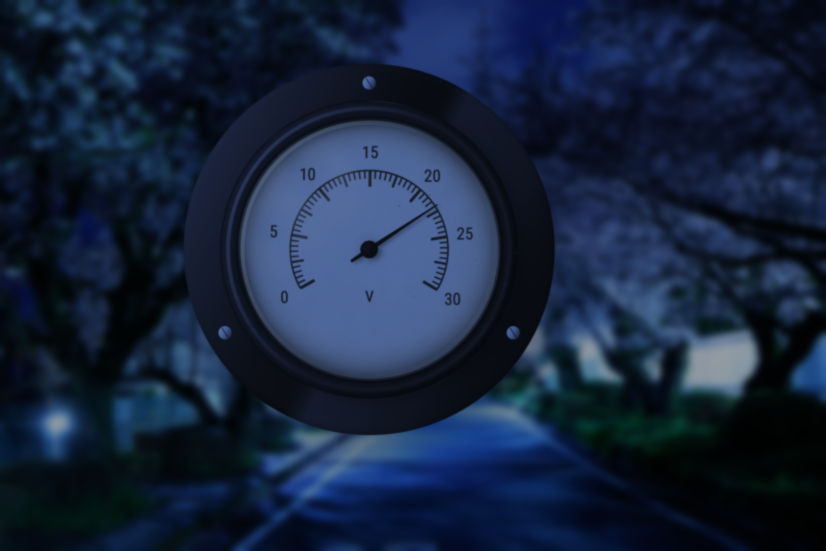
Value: 22 V
